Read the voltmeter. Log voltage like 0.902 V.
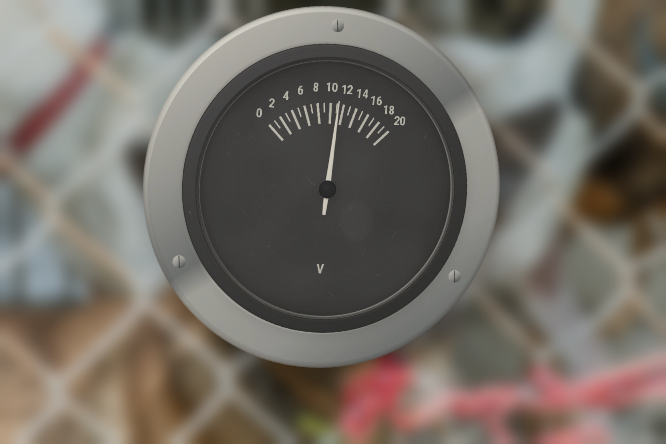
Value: 11 V
